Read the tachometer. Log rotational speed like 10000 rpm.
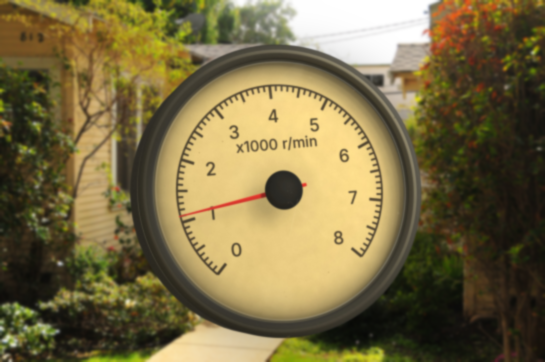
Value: 1100 rpm
